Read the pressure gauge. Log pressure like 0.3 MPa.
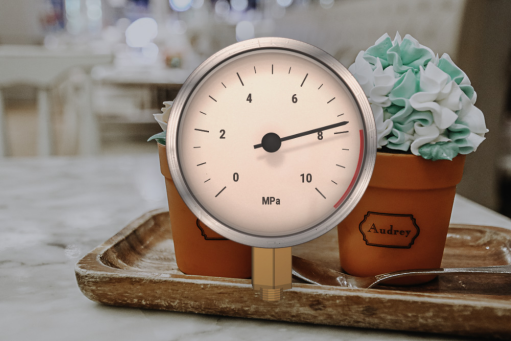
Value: 7.75 MPa
